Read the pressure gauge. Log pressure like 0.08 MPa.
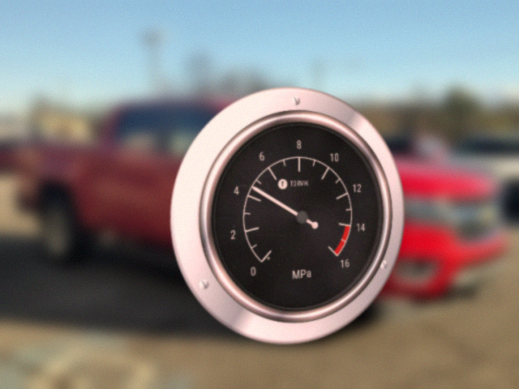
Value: 4.5 MPa
